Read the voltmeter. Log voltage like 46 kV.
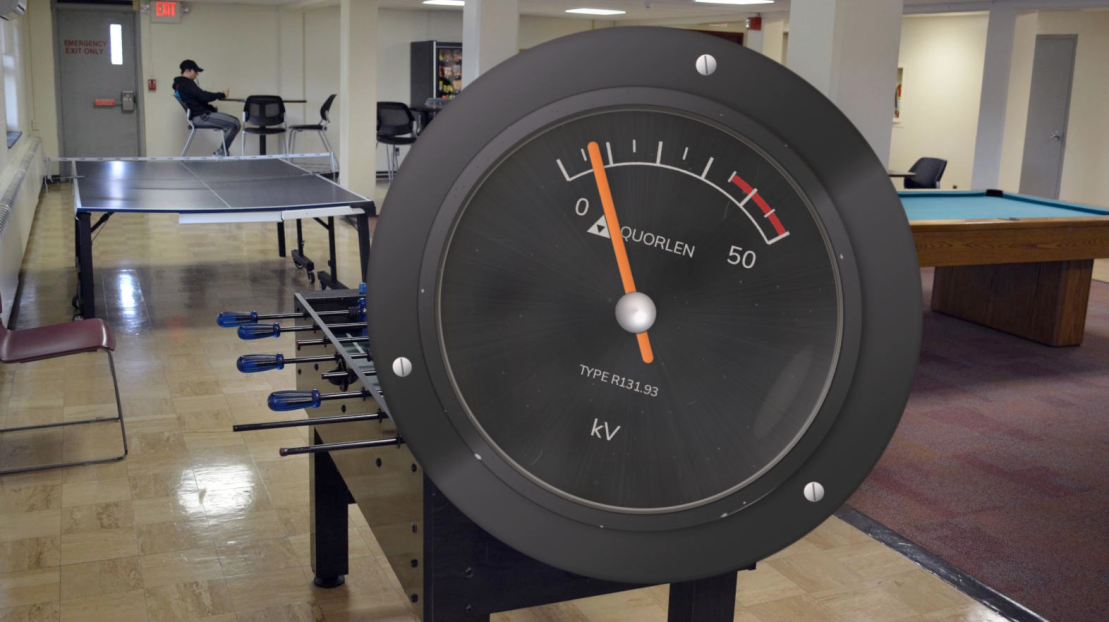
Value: 7.5 kV
